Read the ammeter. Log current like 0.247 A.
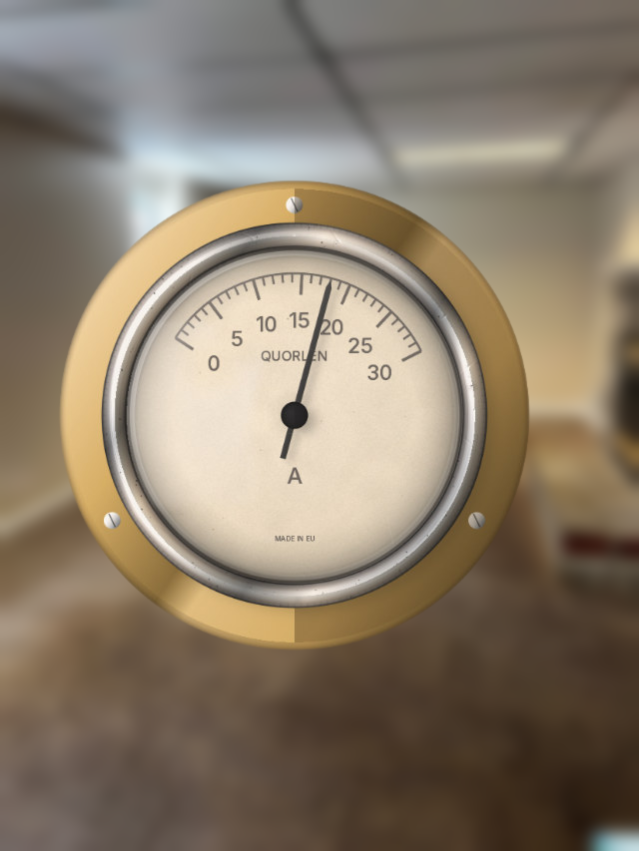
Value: 18 A
